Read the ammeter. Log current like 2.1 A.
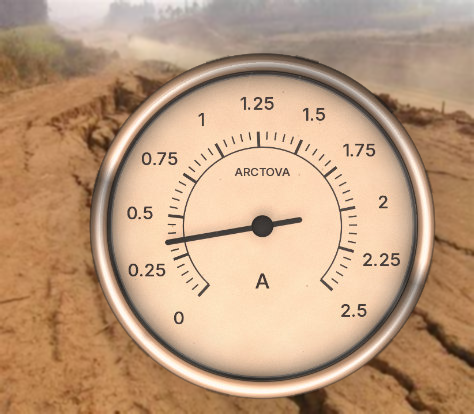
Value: 0.35 A
